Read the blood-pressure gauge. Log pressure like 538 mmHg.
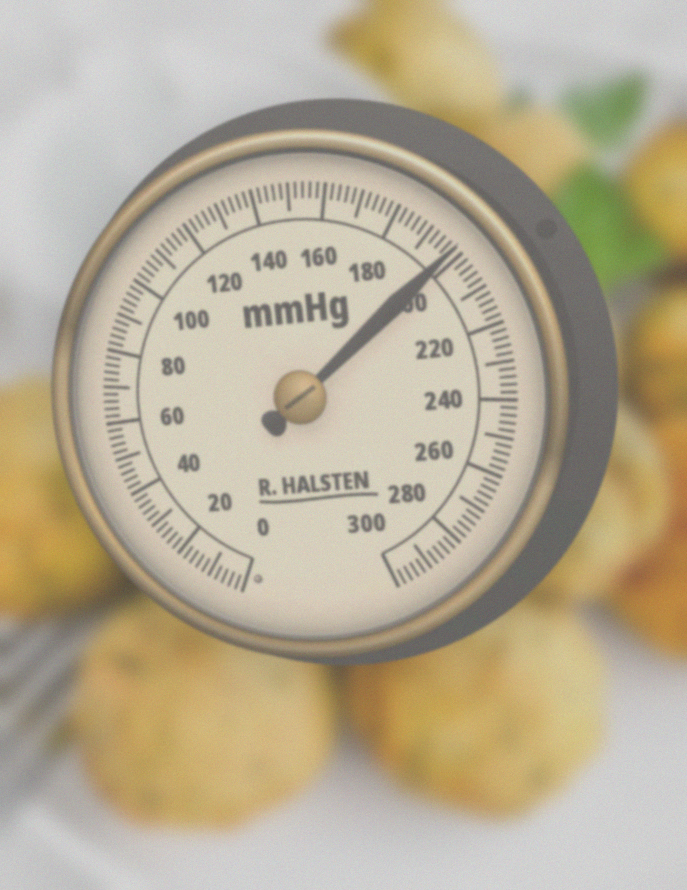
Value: 198 mmHg
